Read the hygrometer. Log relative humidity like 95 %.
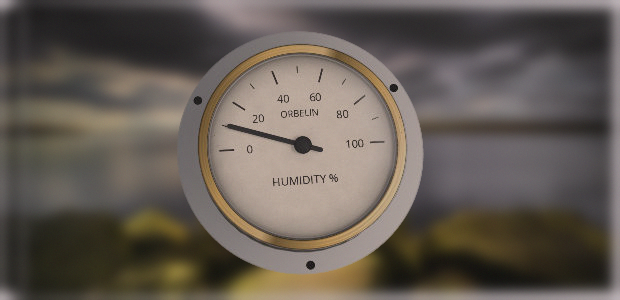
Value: 10 %
